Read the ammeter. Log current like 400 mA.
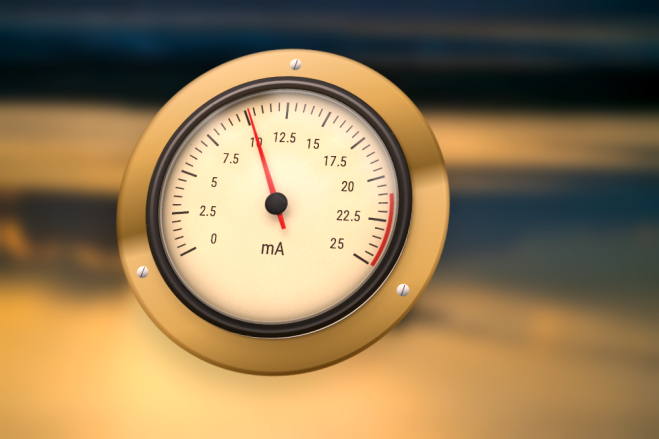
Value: 10.25 mA
